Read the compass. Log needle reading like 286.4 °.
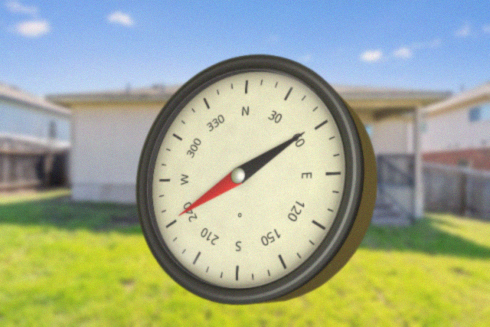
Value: 240 °
